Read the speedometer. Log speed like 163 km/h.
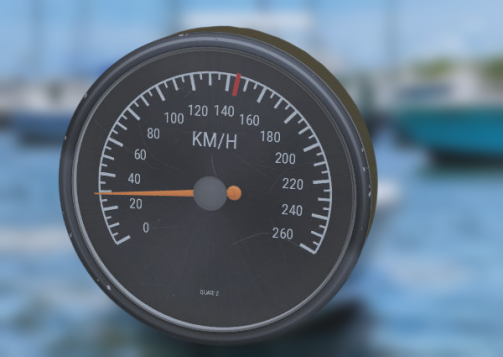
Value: 30 km/h
